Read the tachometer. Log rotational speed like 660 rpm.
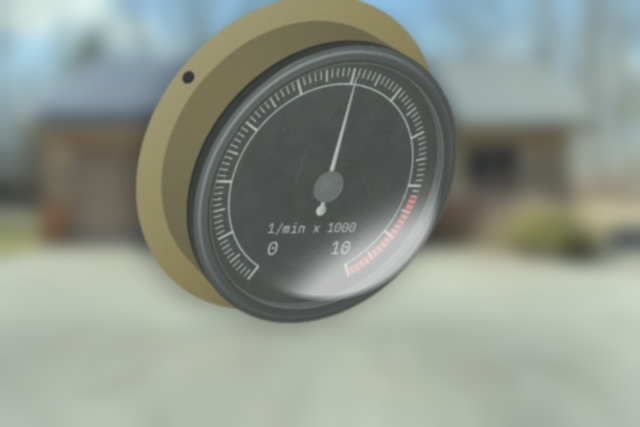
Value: 5000 rpm
